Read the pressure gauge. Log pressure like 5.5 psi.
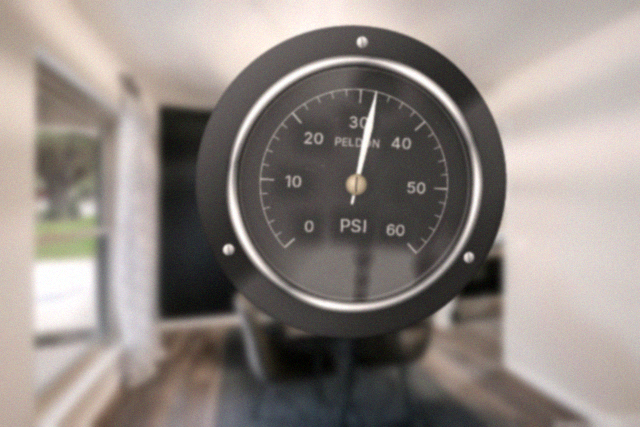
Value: 32 psi
